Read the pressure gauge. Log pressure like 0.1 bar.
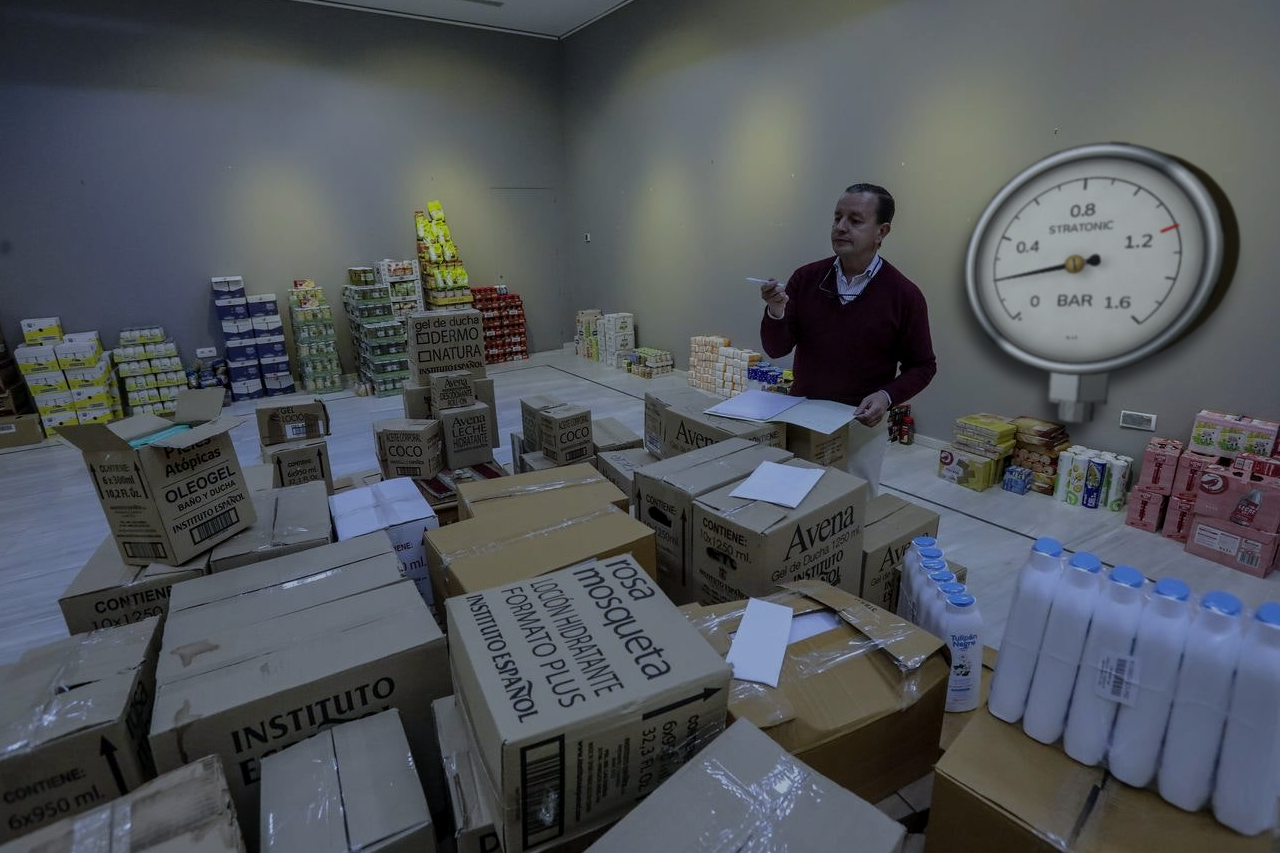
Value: 0.2 bar
